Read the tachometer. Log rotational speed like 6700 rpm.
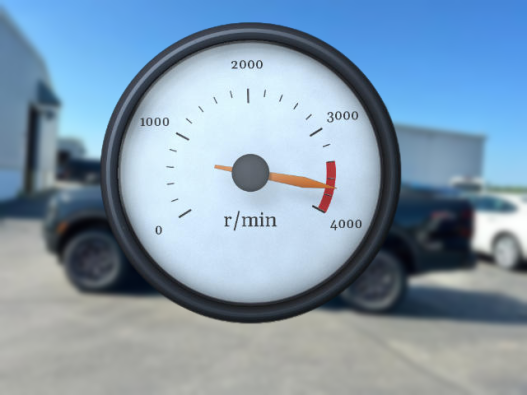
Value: 3700 rpm
